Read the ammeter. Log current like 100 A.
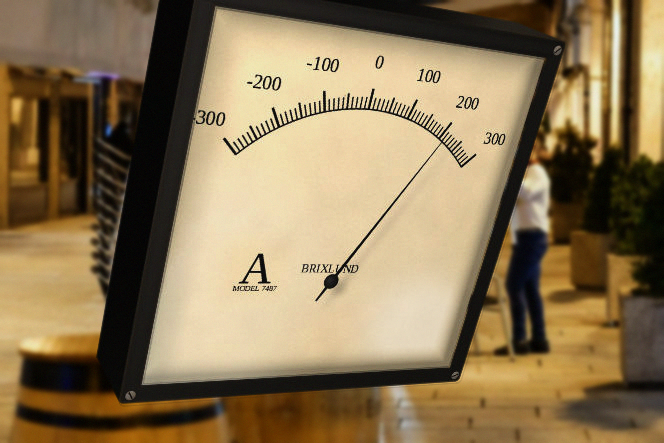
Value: 200 A
